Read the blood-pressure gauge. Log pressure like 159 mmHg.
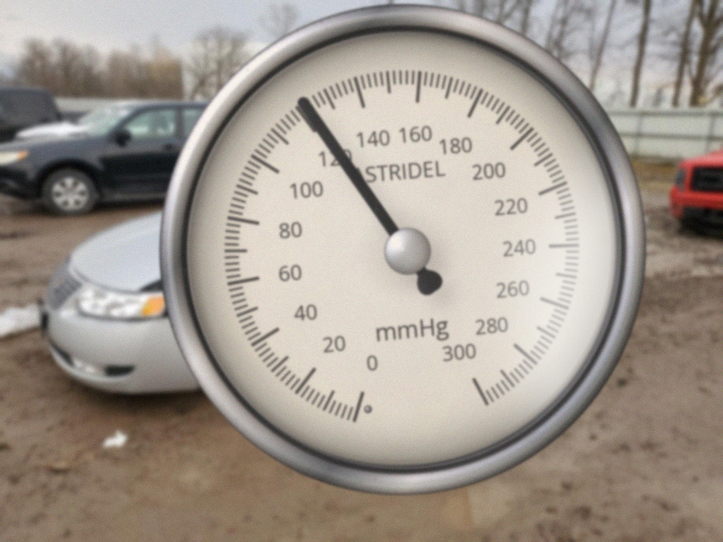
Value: 122 mmHg
